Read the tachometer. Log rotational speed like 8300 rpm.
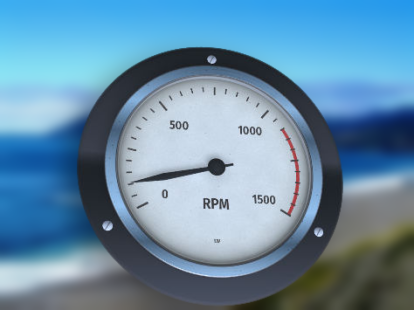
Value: 100 rpm
